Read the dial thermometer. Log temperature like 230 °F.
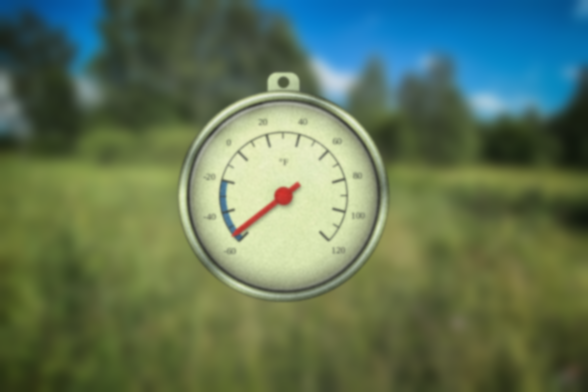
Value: -55 °F
